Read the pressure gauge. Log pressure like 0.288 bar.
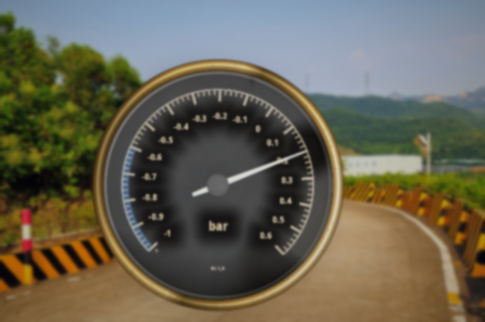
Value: 0.2 bar
